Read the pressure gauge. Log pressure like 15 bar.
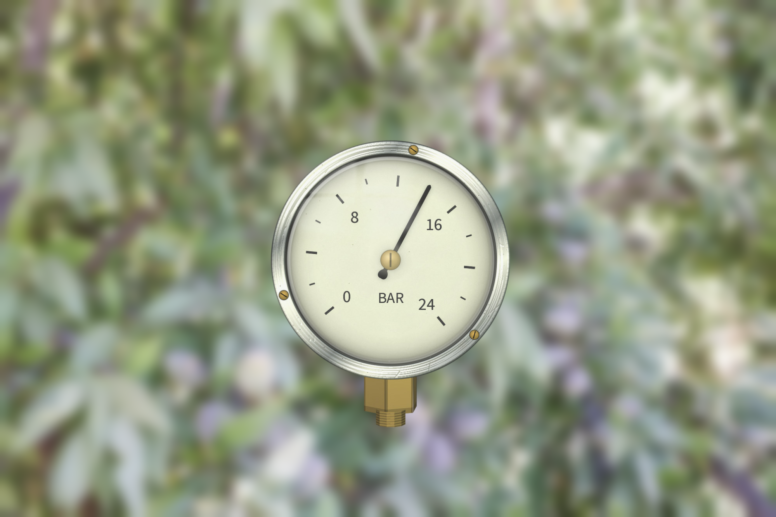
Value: 14 bar
